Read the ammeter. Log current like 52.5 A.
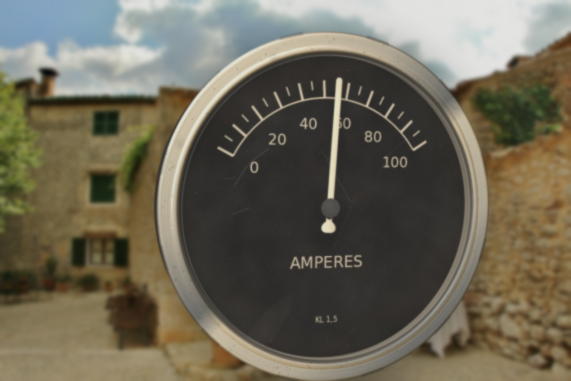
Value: 55 A
